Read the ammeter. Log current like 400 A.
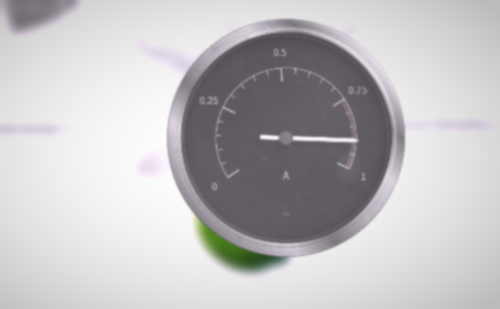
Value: 0.9 A
